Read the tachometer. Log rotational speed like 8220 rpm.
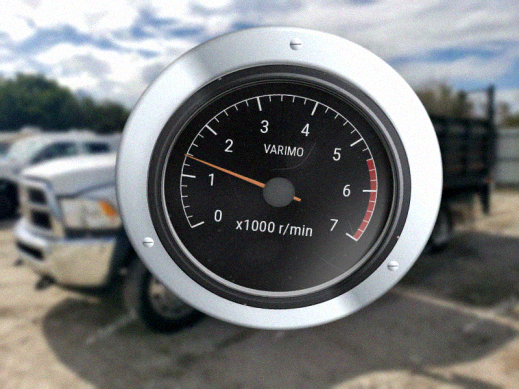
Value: 1400 rpm
